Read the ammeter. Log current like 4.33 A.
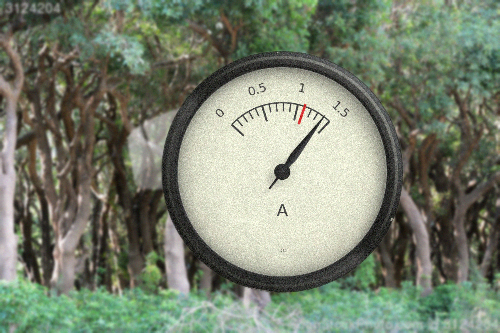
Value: 1.4 A
